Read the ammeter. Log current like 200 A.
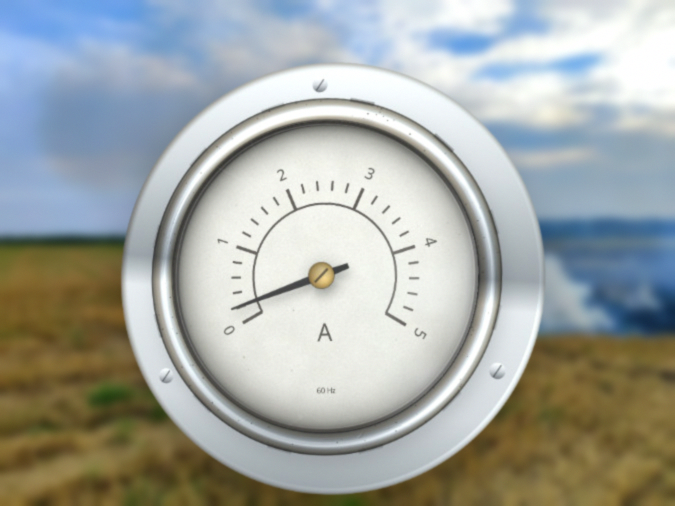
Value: 0.2 A
